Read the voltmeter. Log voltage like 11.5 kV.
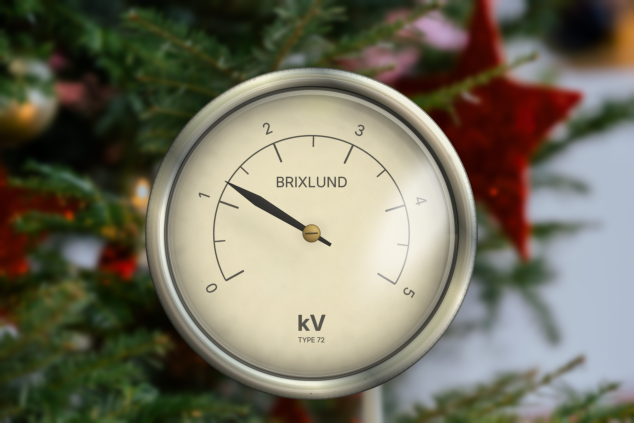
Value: 1.25 kV
